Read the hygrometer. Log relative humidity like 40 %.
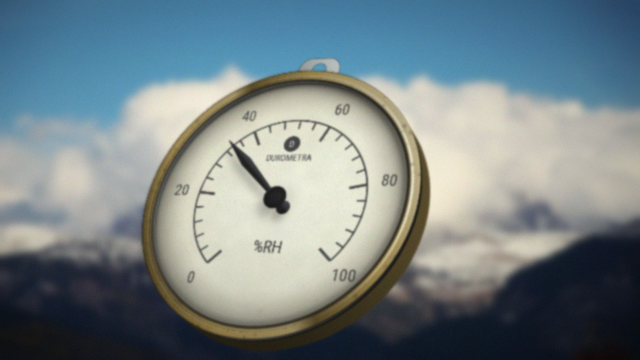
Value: 34 %
